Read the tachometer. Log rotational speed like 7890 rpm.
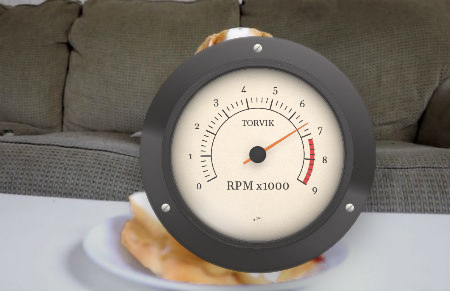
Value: 6600 rpm
